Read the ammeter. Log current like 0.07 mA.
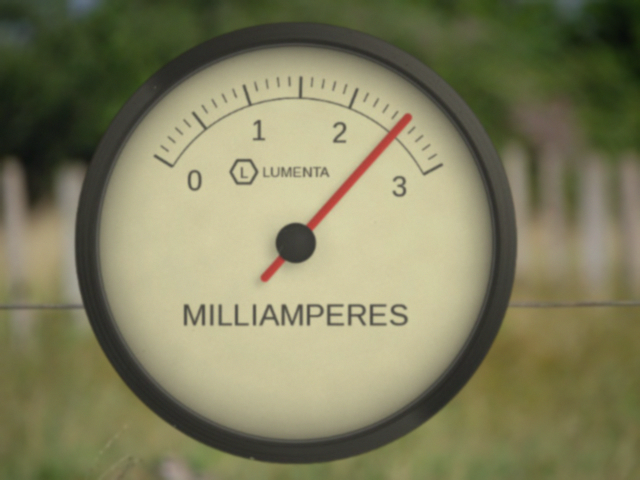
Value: 2.5 mA
